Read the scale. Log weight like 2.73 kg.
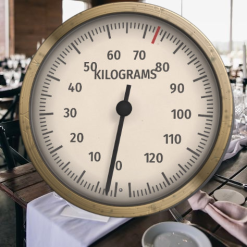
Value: 2 kg
